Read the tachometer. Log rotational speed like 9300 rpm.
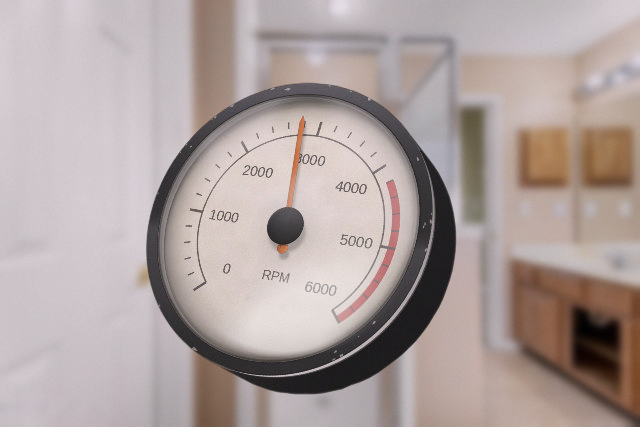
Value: 2800 rpm
